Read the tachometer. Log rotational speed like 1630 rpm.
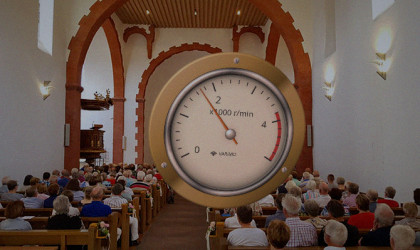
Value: 1700 rpm
